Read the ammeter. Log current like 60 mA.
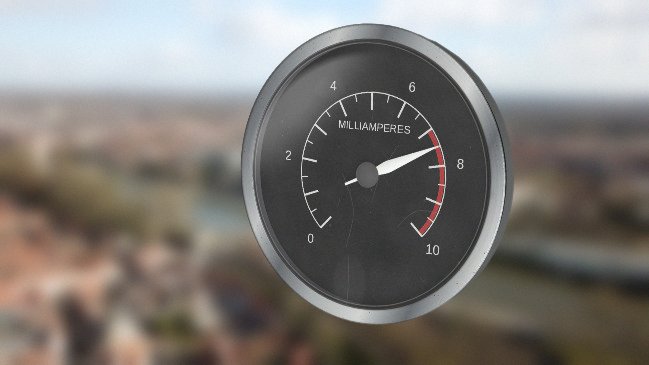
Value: 7.5 mA
